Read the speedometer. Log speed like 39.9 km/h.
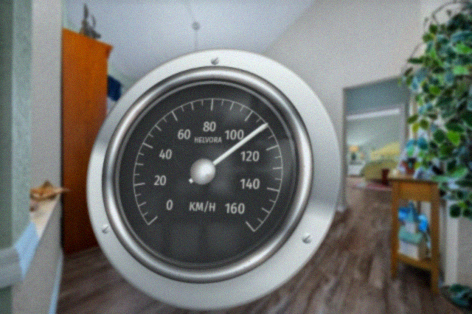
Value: 110 km/h
